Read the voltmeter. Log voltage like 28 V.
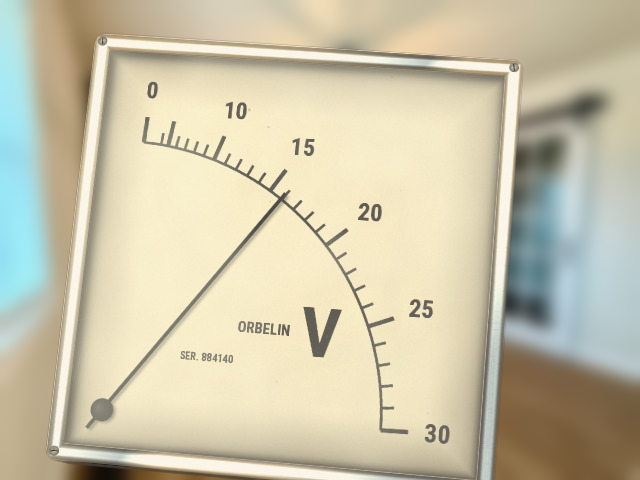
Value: 16 V
